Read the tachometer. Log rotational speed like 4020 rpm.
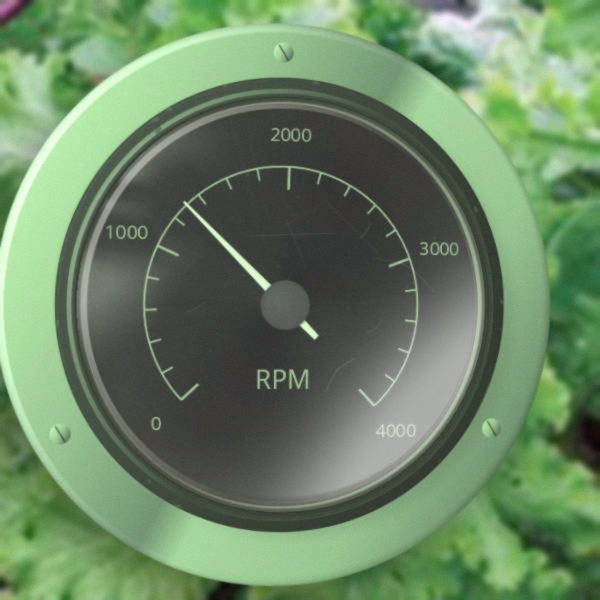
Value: 1300 rpm
